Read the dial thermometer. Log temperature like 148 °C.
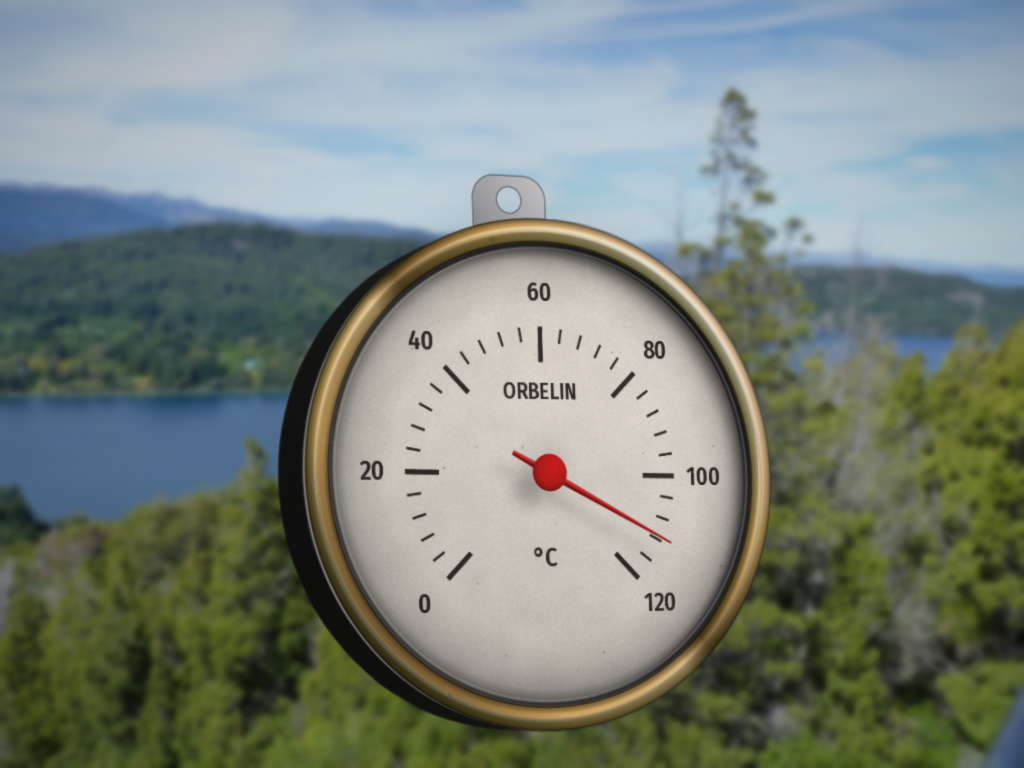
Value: 112 °C
